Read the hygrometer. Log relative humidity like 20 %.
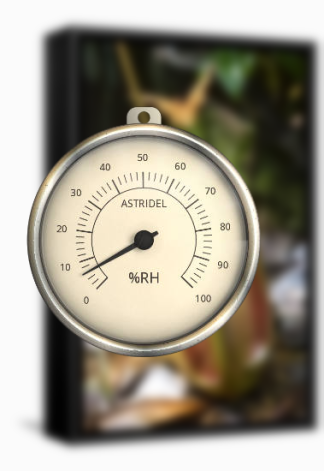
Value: 6 %
